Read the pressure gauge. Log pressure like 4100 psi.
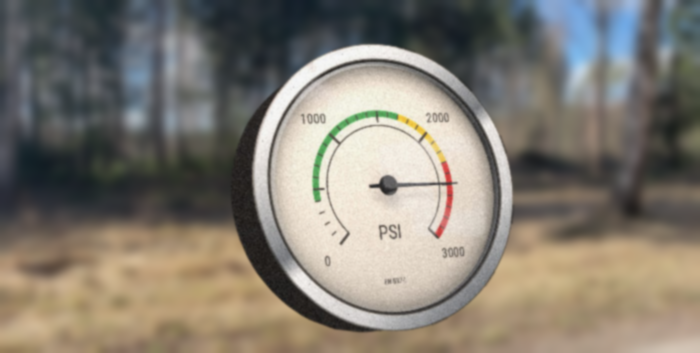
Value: 2500 psi
